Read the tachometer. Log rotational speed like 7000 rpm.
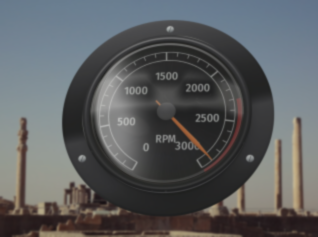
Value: 2900 rpm
